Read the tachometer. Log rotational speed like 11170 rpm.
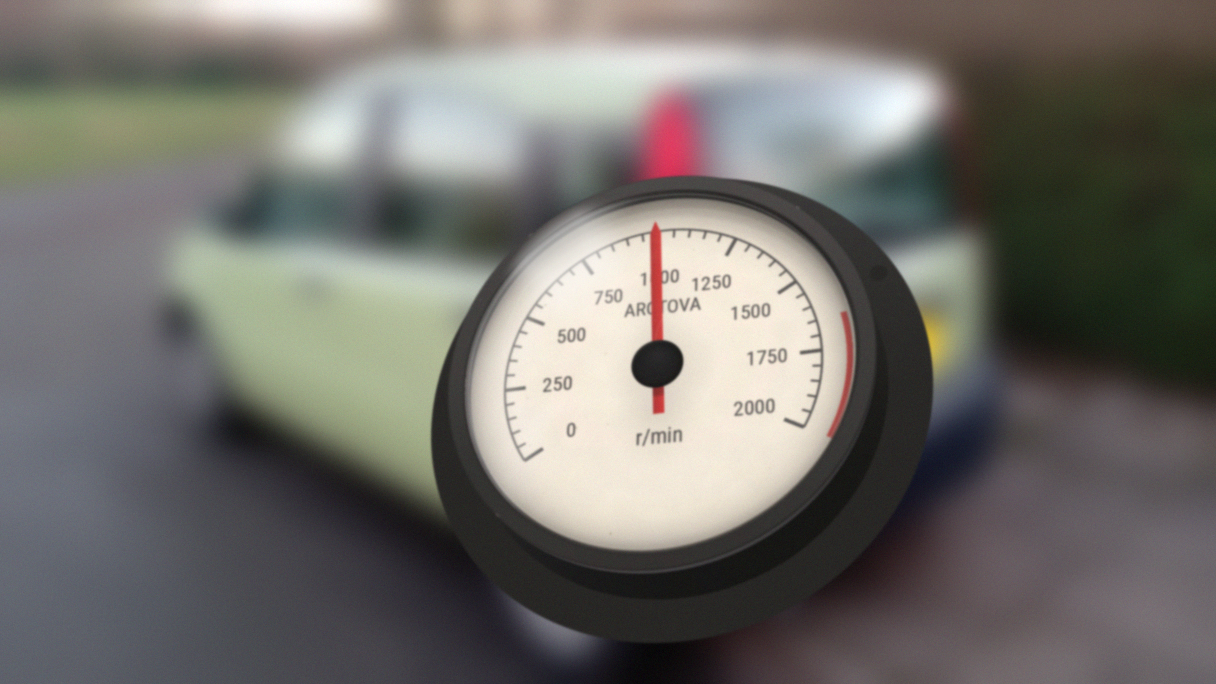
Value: 1000 rpm
